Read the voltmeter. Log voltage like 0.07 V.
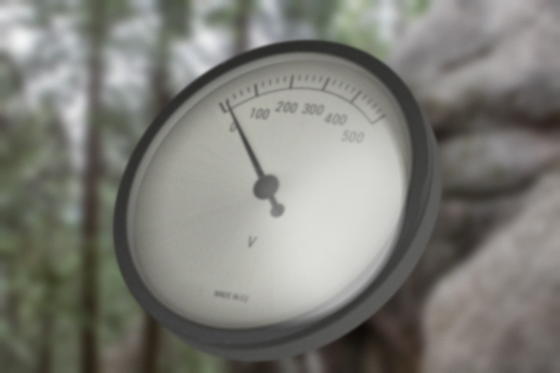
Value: 20 V
